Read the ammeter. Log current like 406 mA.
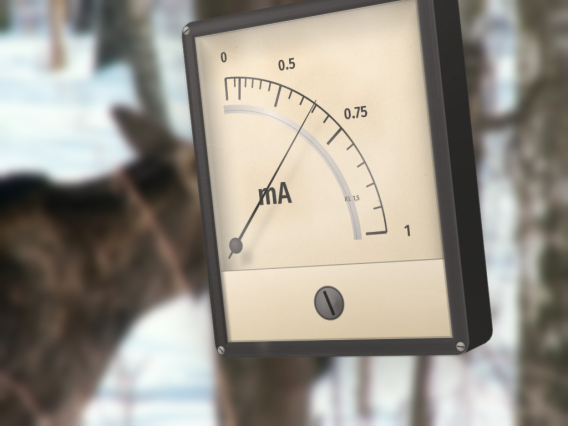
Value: 0.65 mA
